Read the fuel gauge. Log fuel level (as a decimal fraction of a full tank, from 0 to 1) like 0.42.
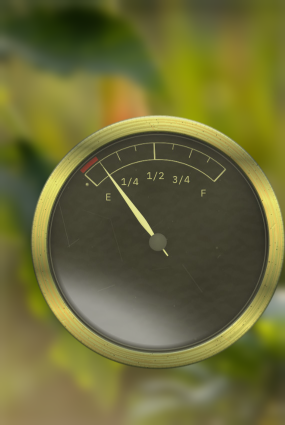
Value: 0.125
